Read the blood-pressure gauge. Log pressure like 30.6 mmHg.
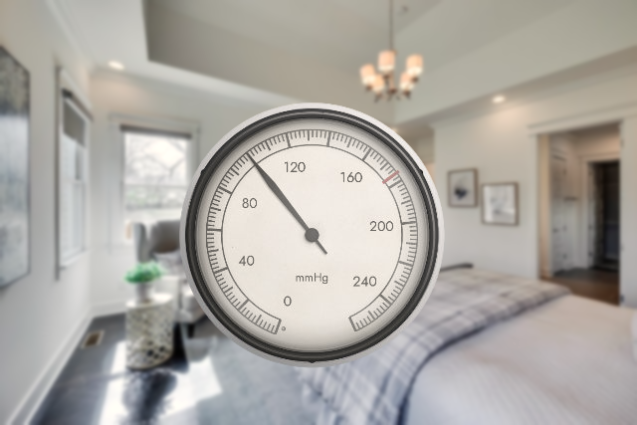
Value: 100 mmHg
